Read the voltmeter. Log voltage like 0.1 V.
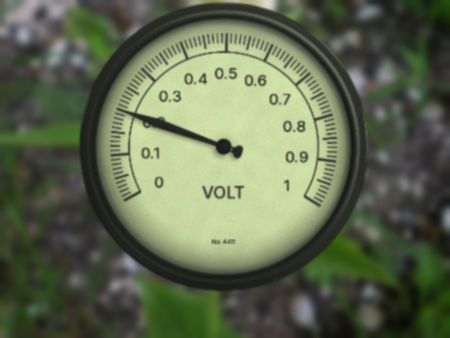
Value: 0.2 V
